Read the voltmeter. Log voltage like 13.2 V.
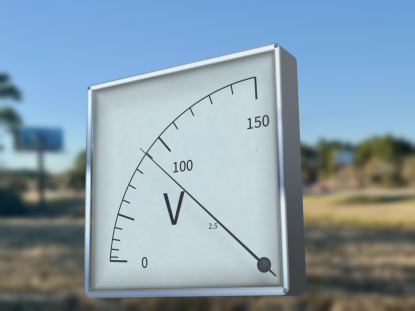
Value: 90 V
